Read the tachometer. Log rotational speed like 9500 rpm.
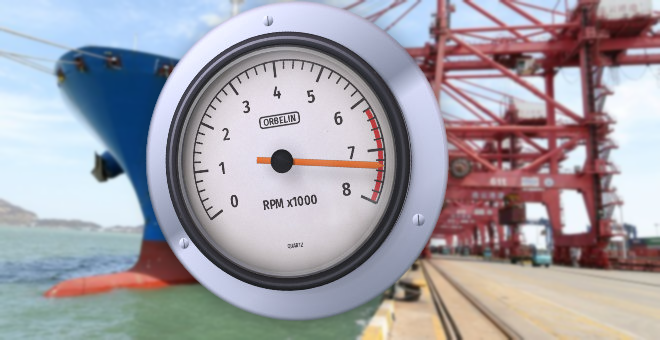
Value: 7300 rpm
